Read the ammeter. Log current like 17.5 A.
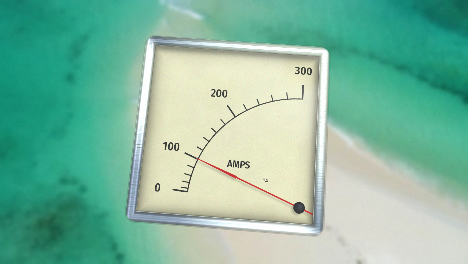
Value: 100 A
